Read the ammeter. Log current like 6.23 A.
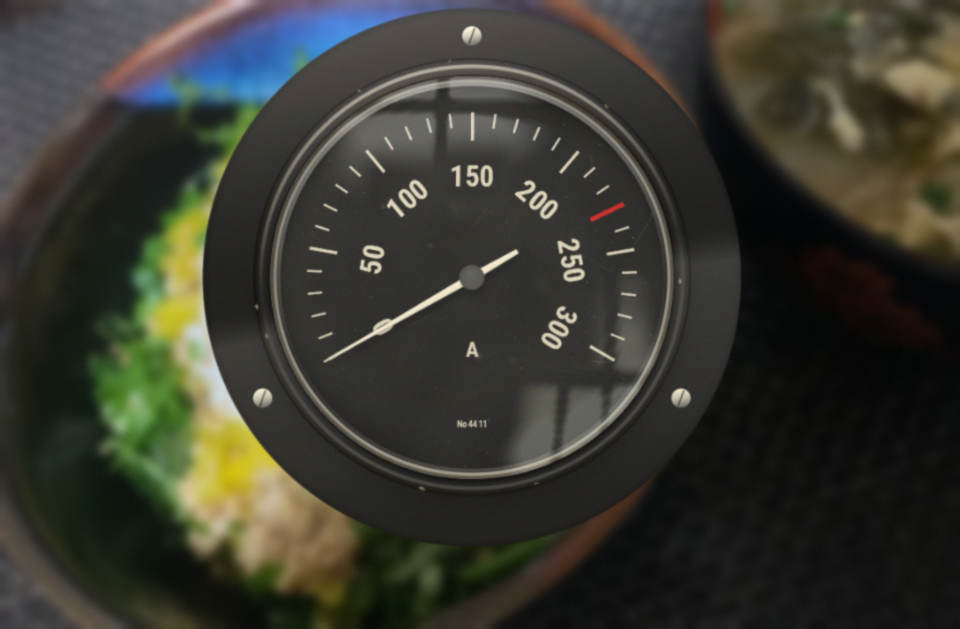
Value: 0 A
